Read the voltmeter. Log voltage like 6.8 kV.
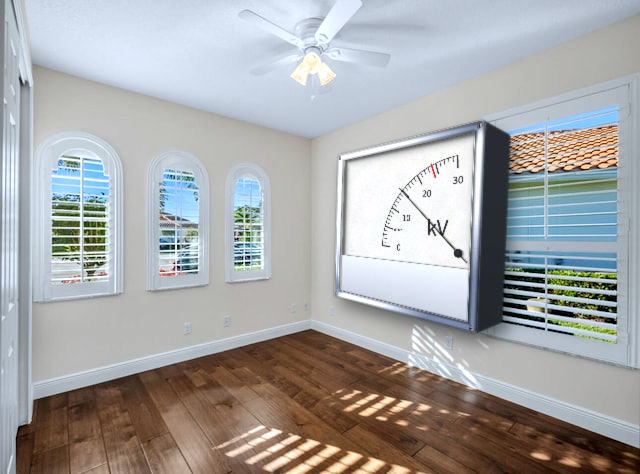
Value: 15 kV
